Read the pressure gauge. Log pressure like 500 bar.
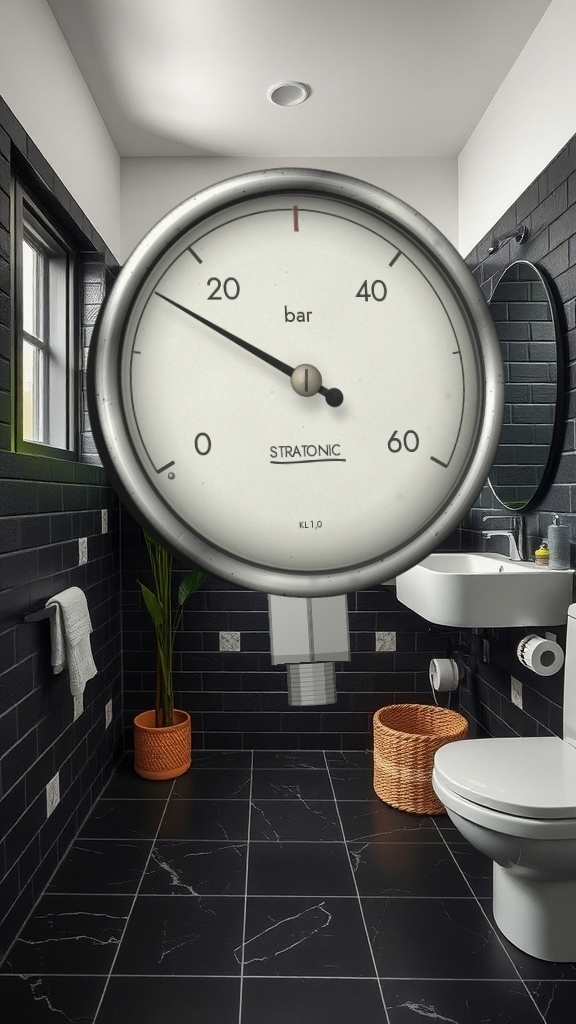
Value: 15 bar
